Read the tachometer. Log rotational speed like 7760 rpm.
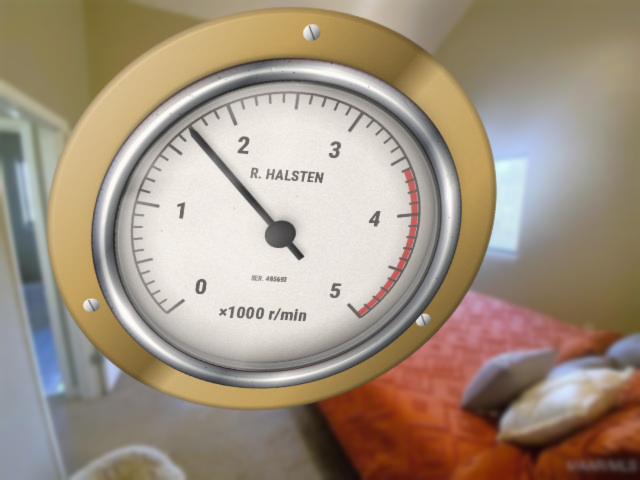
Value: 1700 rpm
